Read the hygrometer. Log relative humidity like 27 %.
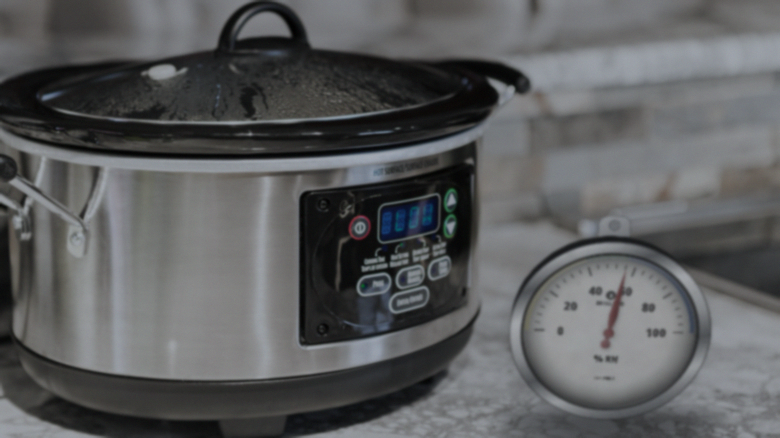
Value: 56 %
